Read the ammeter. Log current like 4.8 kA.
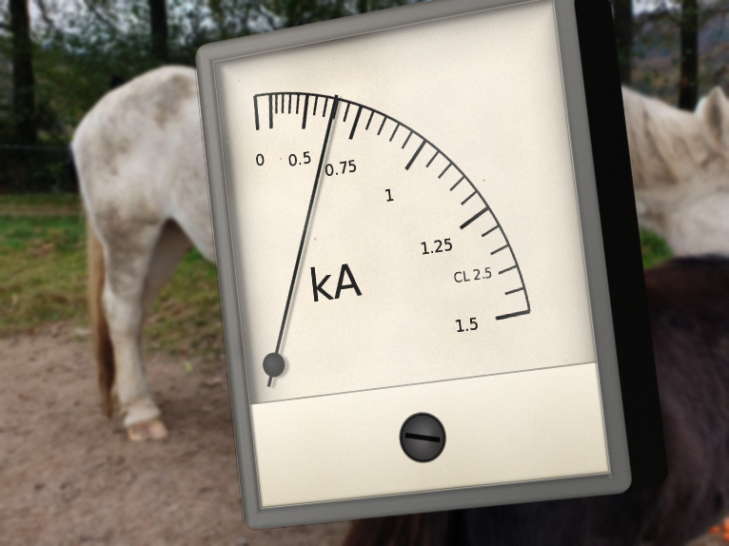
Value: 0.65 kA
